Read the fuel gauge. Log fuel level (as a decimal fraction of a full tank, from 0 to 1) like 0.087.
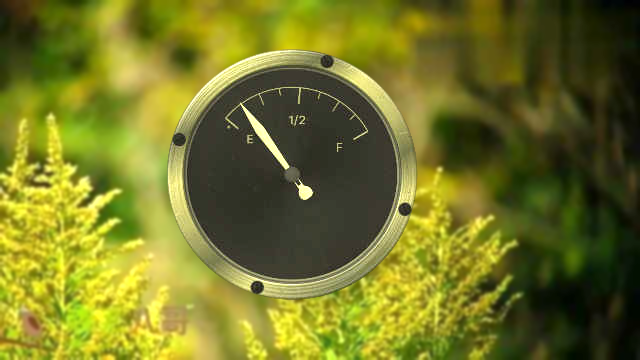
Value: 0.125
